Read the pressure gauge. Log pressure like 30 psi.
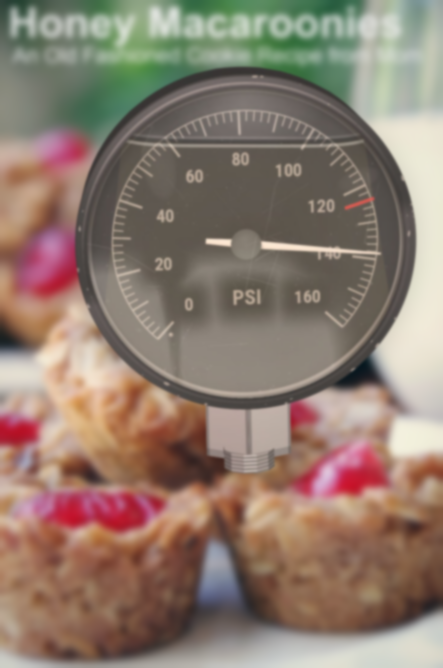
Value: 138 psi
